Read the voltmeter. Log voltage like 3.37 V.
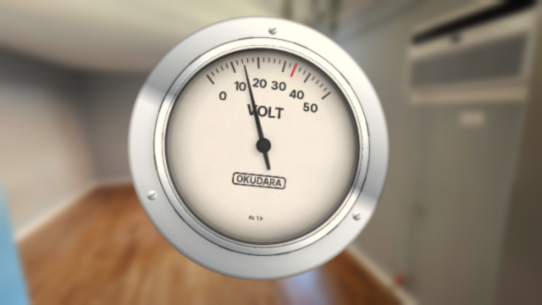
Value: 14 V
